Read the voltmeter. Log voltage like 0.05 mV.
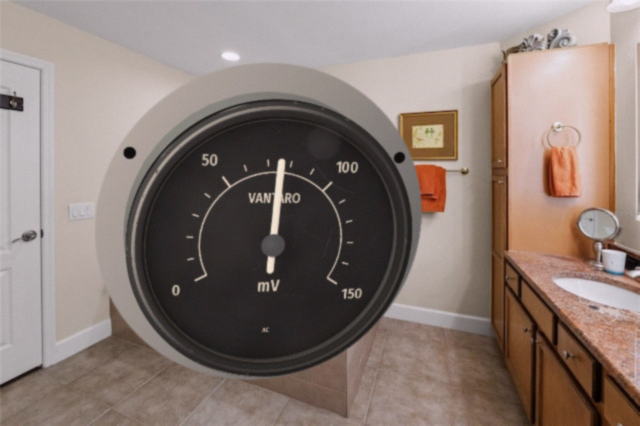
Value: 75 mV
